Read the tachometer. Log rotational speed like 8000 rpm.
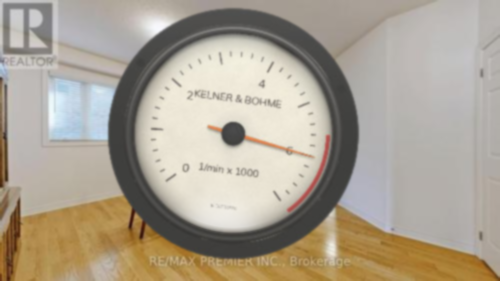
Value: 6000 rpm
